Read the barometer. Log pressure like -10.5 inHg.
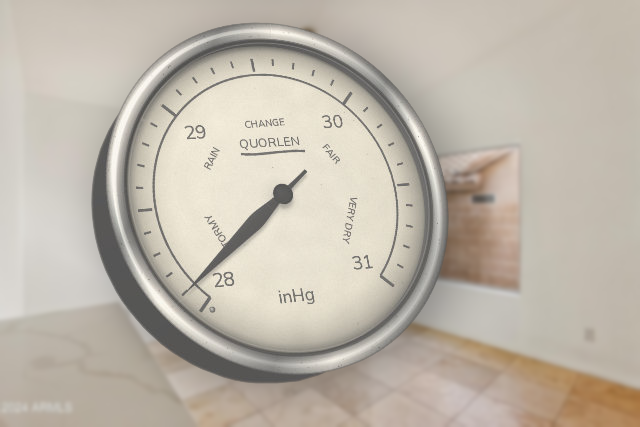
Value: 28.1 inHg
